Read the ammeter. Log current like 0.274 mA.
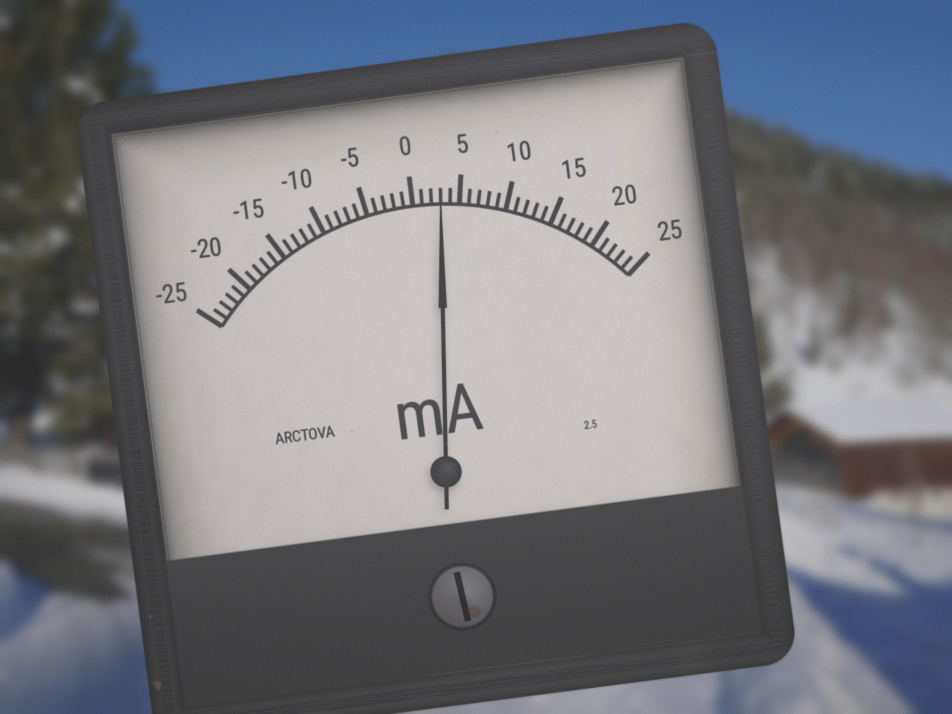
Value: 3 mA
